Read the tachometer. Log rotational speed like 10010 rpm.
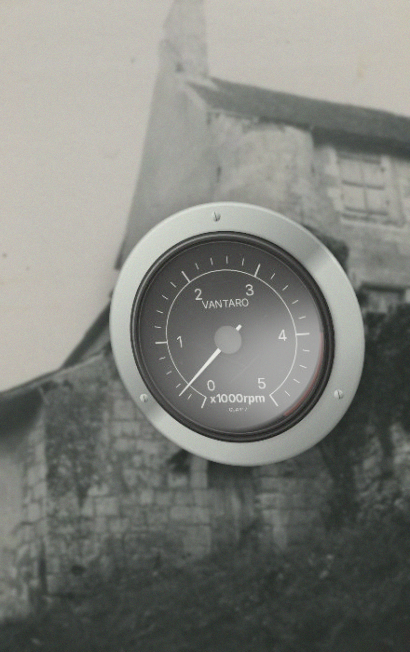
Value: 300 rpm
